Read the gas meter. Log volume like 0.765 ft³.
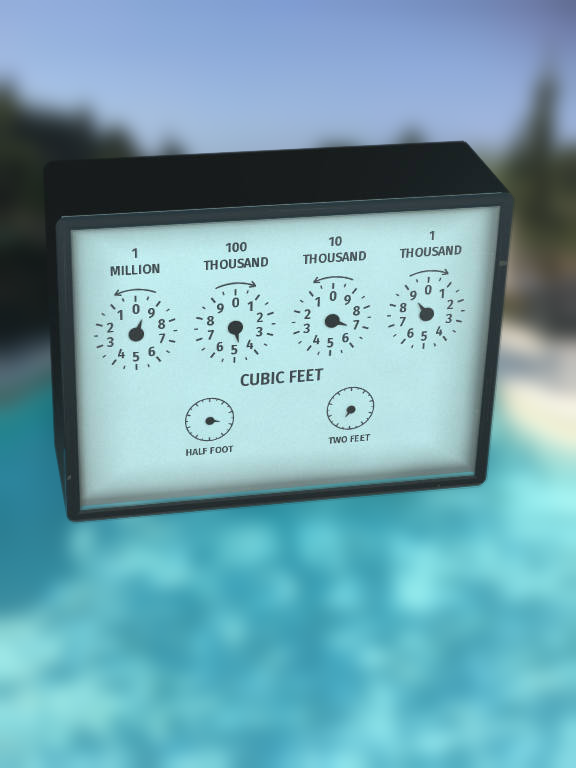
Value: 946900 ft³
